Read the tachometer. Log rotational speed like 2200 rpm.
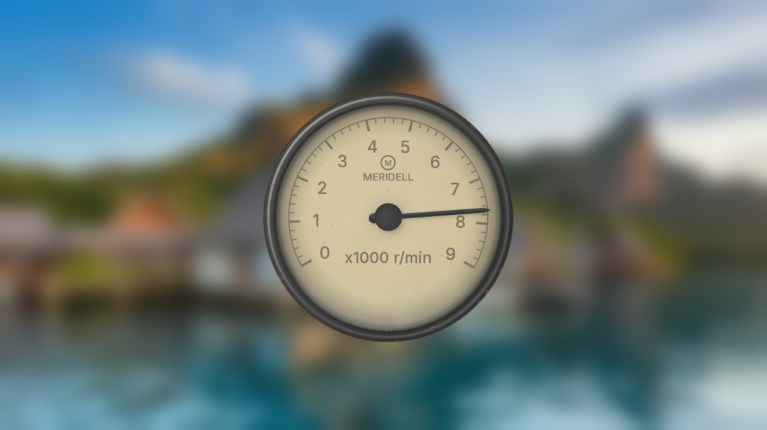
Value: 7700 rpm
